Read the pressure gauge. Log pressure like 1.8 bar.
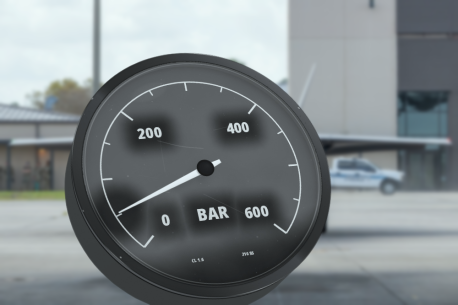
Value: 50 bar
